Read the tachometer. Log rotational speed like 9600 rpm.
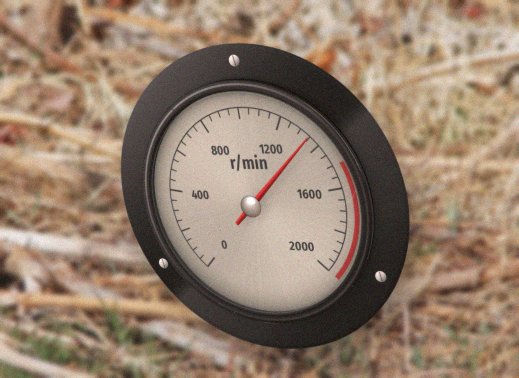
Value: 1350 rpm
